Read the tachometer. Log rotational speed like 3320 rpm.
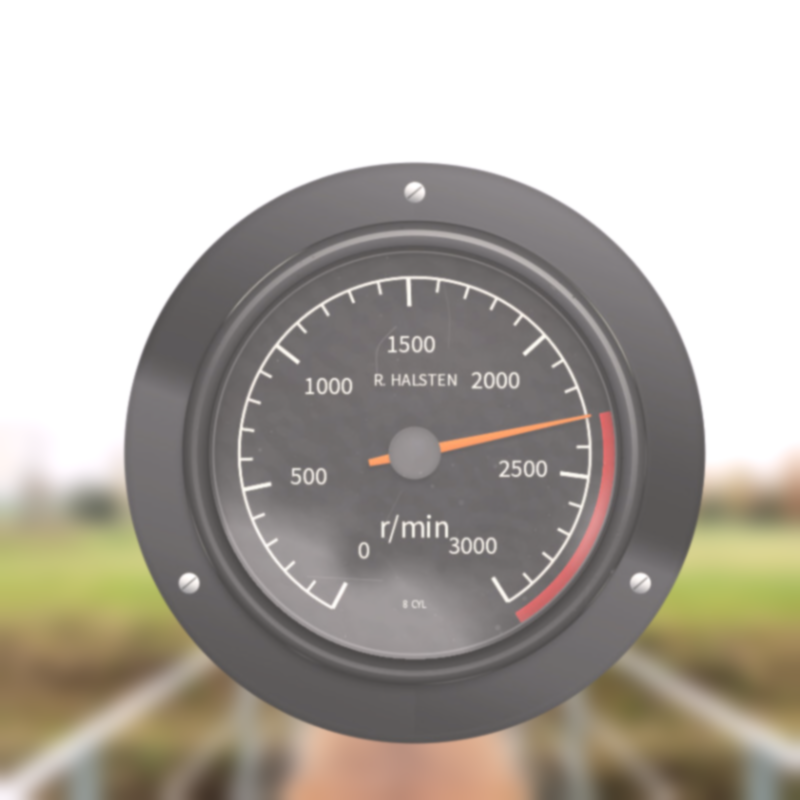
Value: 2300 rpm
